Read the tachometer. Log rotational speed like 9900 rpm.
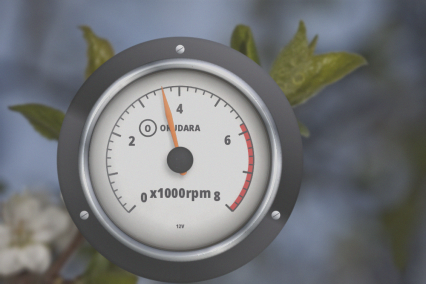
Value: 3600 rpm
